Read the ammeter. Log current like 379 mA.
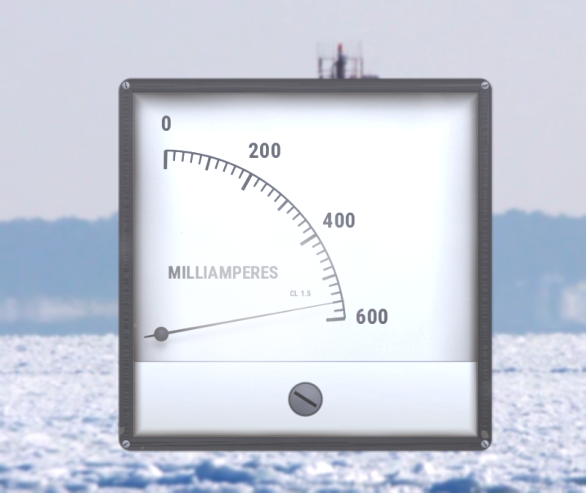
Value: 560 mA
